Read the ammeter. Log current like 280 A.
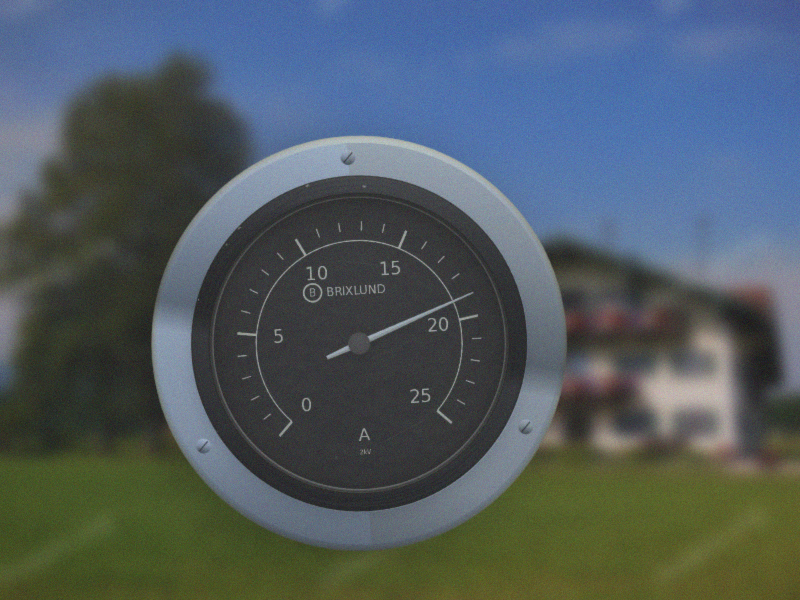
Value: 19 A
